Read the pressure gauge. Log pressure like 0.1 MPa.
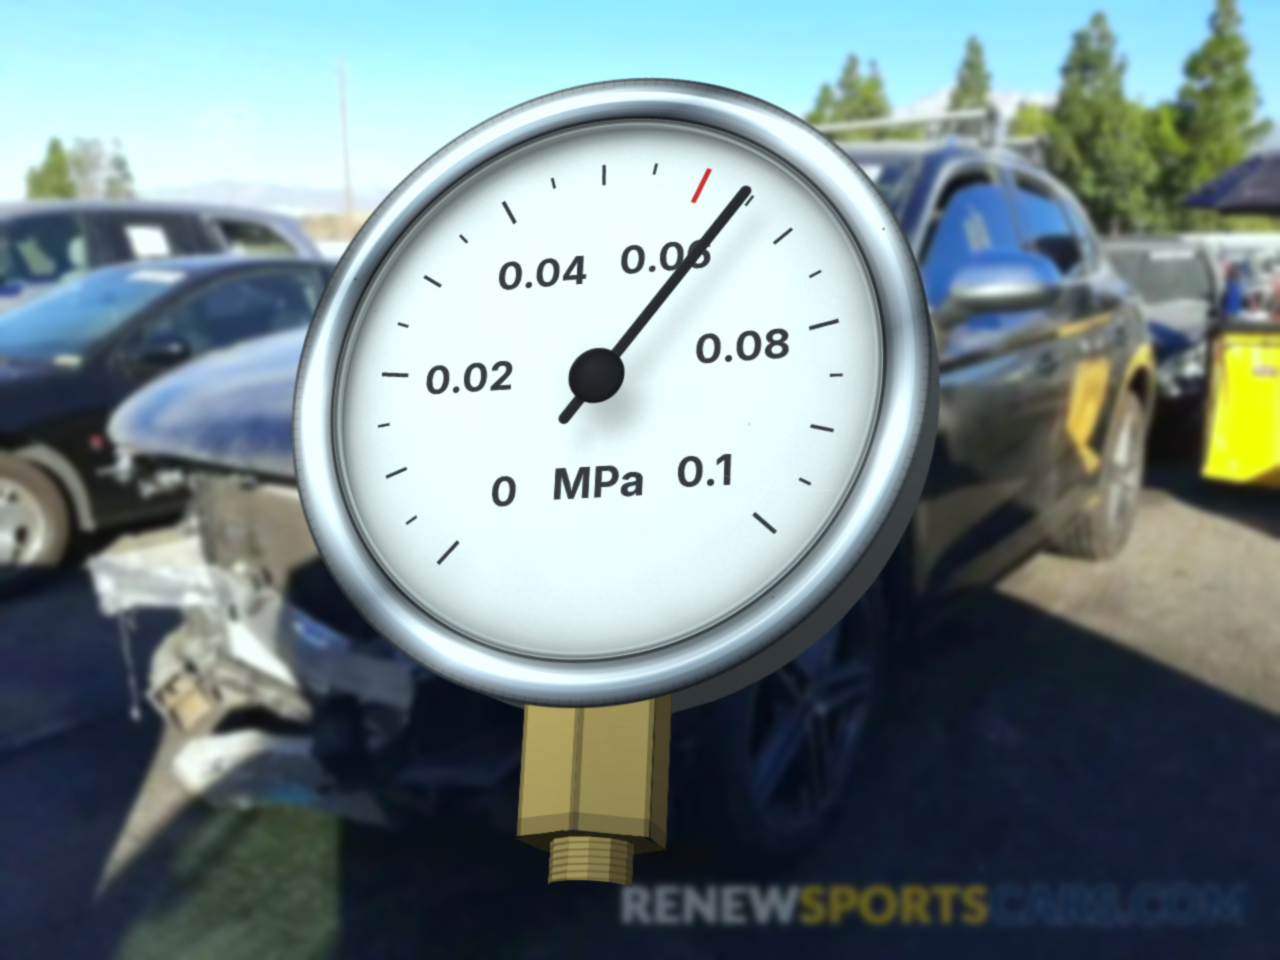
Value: 0.065 MPa
